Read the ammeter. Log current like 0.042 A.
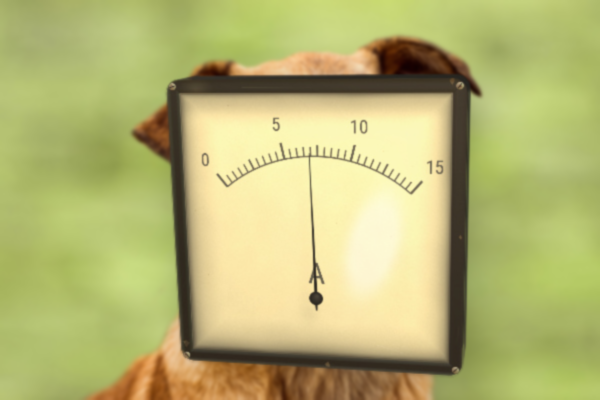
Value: 7 A
